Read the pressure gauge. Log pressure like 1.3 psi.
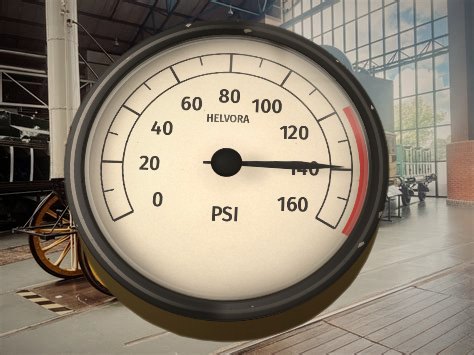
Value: 140 psi
